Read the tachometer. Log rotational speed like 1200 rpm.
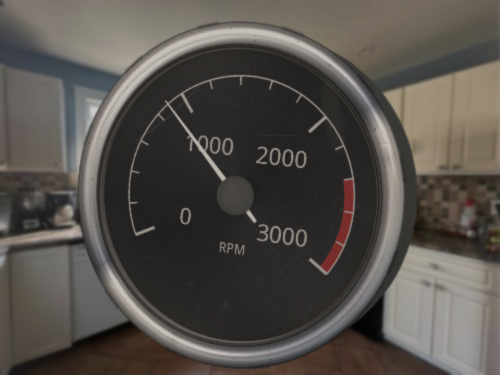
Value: 900 rpm
